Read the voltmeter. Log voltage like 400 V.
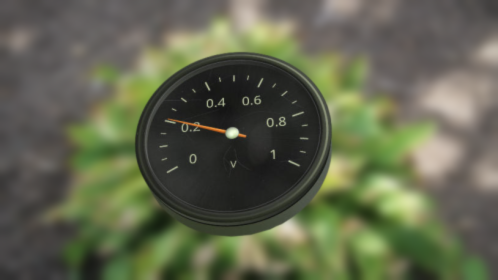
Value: 0.2 V
